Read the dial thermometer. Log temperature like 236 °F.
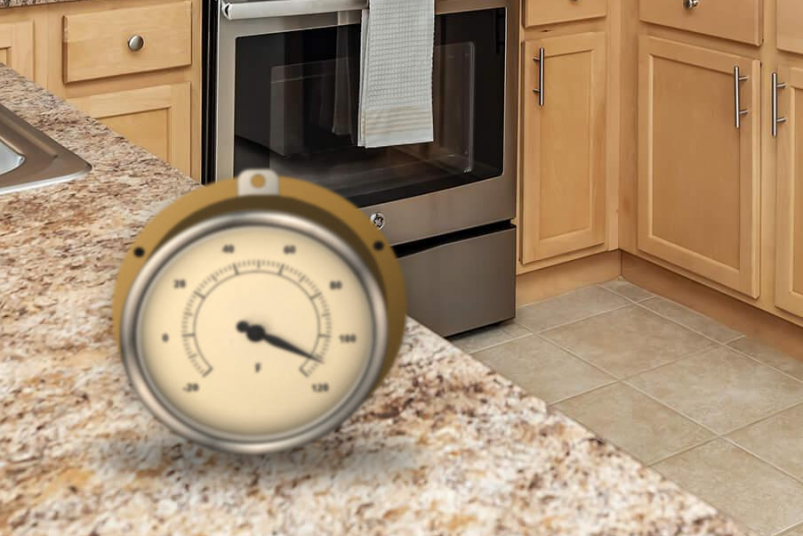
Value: 110 °F
